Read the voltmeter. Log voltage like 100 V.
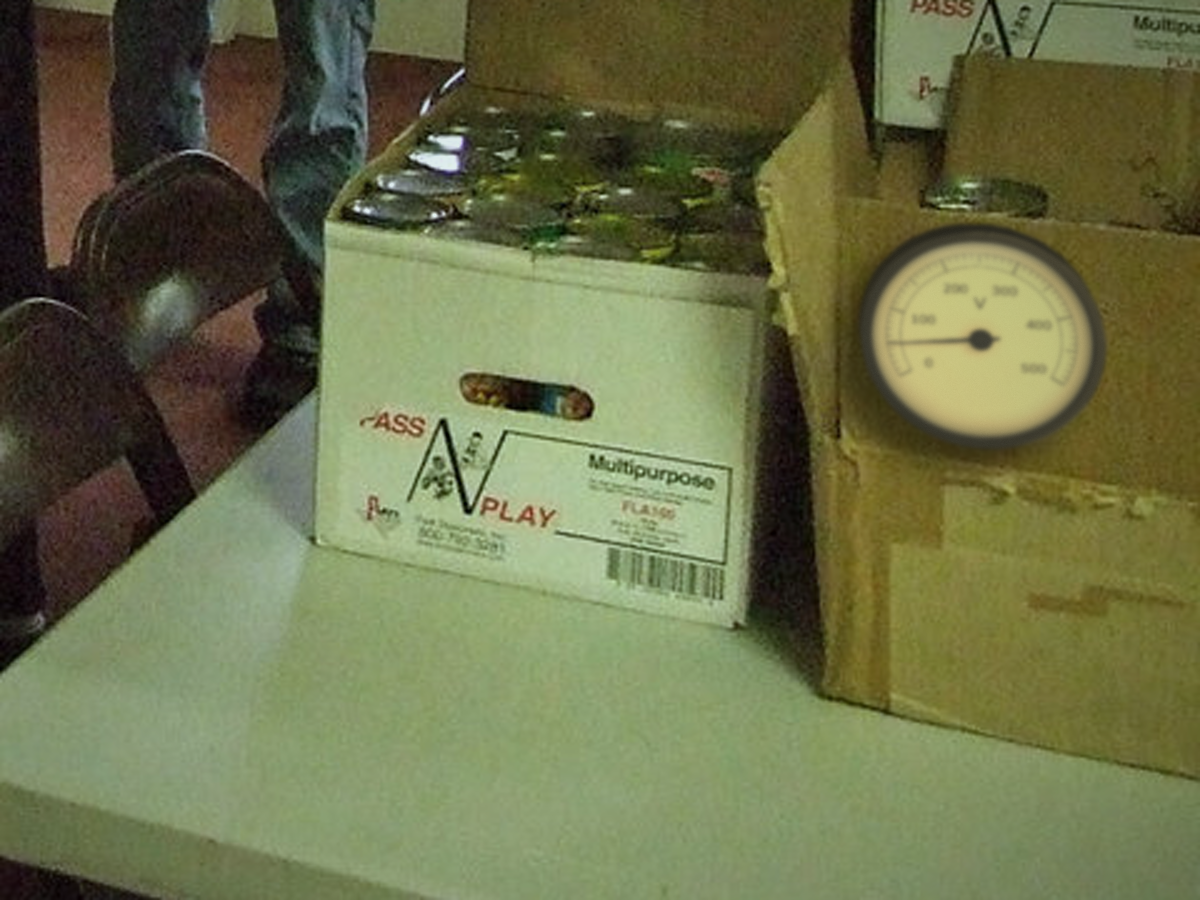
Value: 50 V
